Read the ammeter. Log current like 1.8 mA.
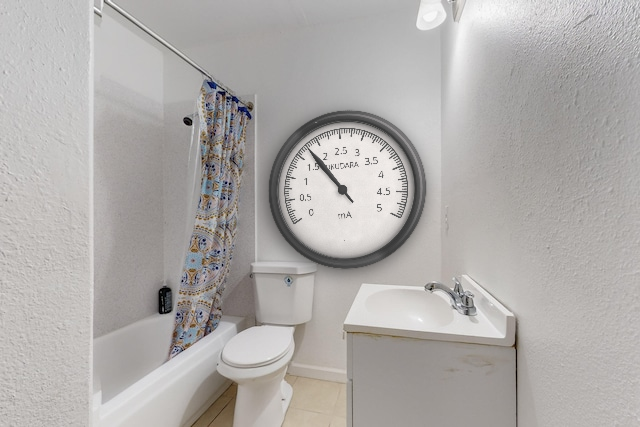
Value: 1.75 mA
